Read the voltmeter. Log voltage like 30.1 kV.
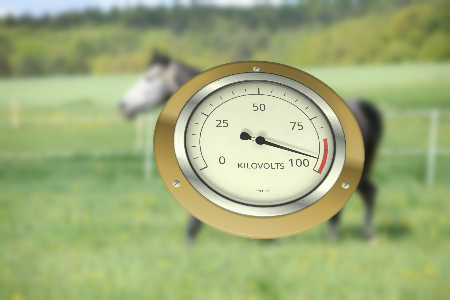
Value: 95 kV
